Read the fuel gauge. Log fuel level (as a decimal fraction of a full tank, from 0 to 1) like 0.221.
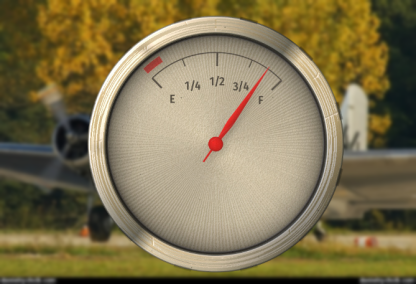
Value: 0.875
